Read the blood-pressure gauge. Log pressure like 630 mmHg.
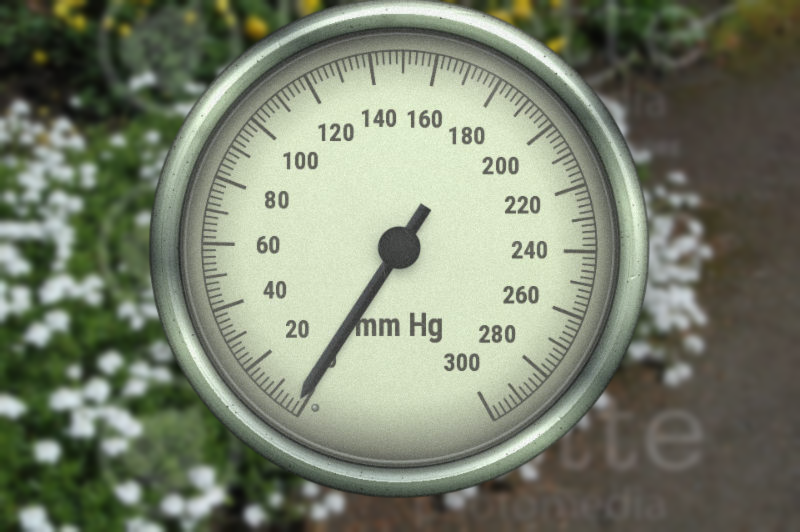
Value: 2 mmHg
